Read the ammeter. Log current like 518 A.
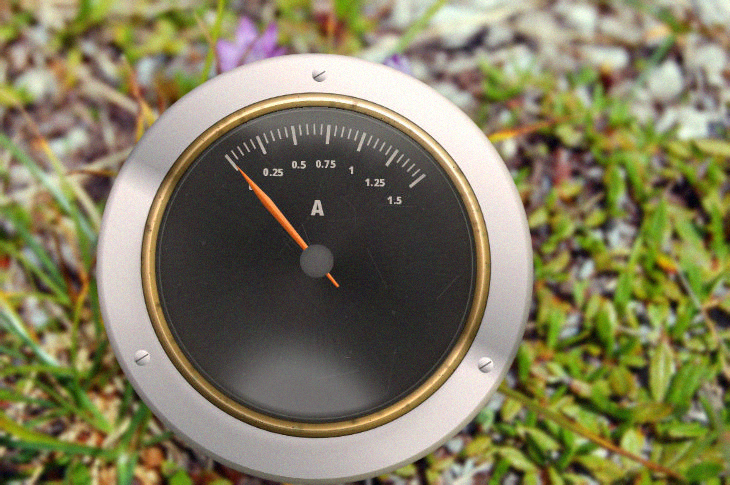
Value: 0 A
